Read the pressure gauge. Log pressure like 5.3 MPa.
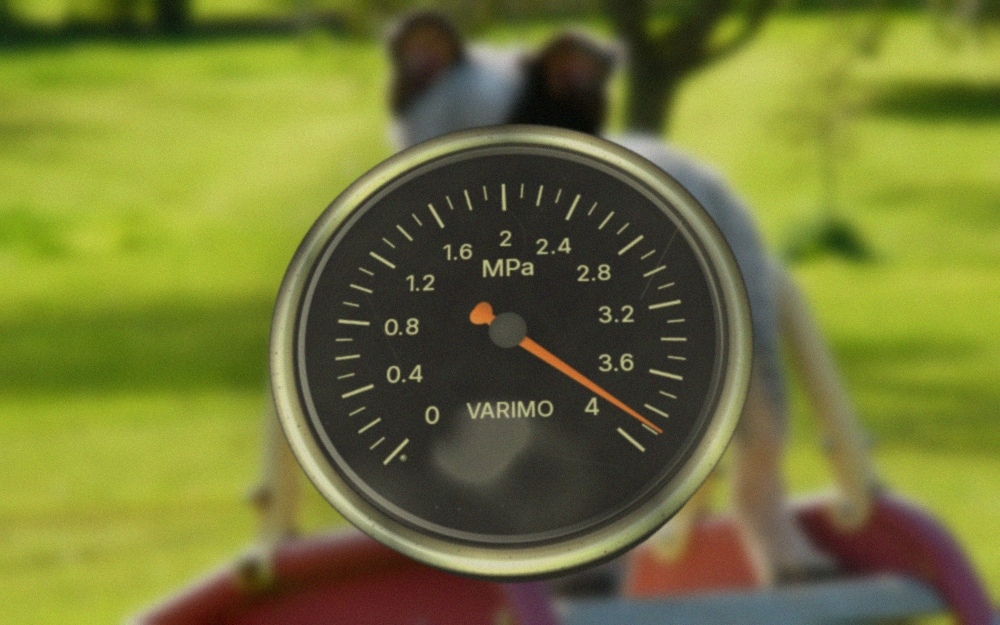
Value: 3.9 MPa
